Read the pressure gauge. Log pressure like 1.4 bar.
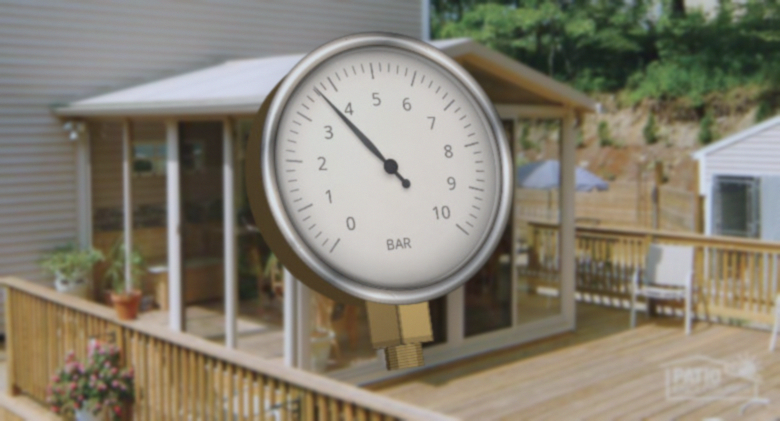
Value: 3.6 bar
